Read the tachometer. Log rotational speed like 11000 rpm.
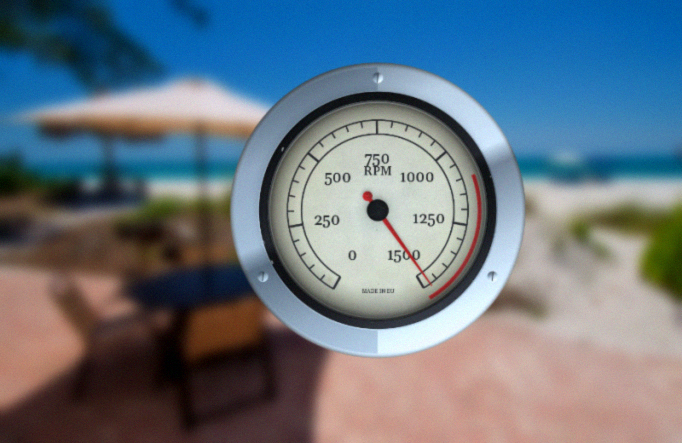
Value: 1475 rpm
